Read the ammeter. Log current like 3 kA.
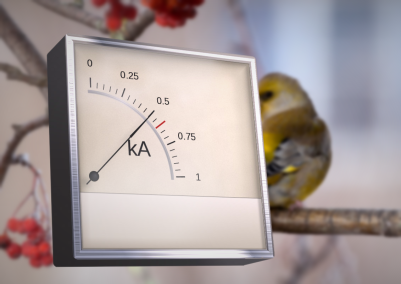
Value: 0.5 kA
